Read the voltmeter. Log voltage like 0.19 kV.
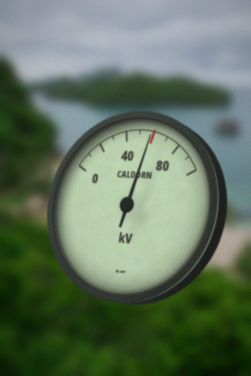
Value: 60 kV
